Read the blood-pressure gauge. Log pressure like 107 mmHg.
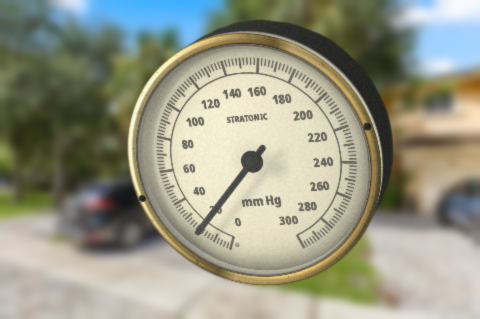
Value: 20 mmHg
